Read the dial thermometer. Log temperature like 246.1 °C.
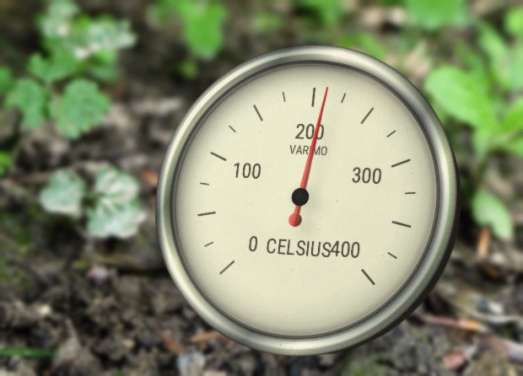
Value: 212.5 °C
